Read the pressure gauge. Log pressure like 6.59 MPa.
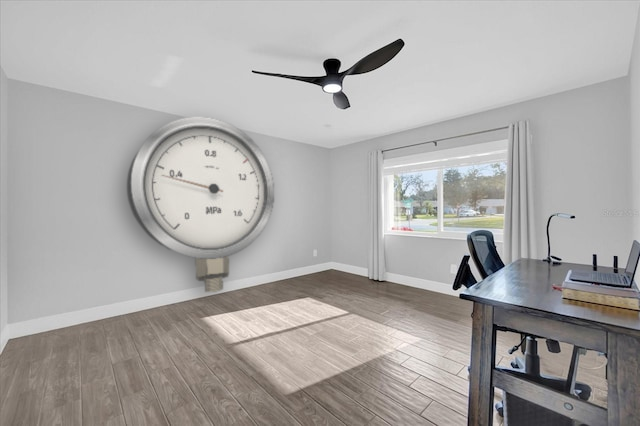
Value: 0.35 MPa
